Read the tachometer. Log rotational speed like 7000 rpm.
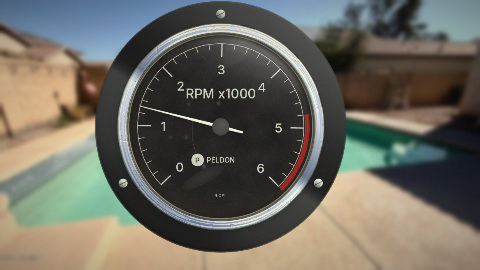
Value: 1300 rpm
